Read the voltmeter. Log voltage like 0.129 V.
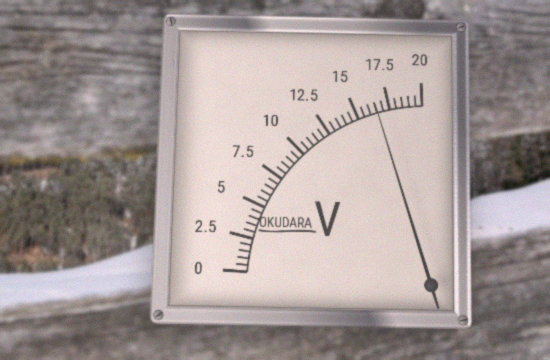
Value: 16.5 V
